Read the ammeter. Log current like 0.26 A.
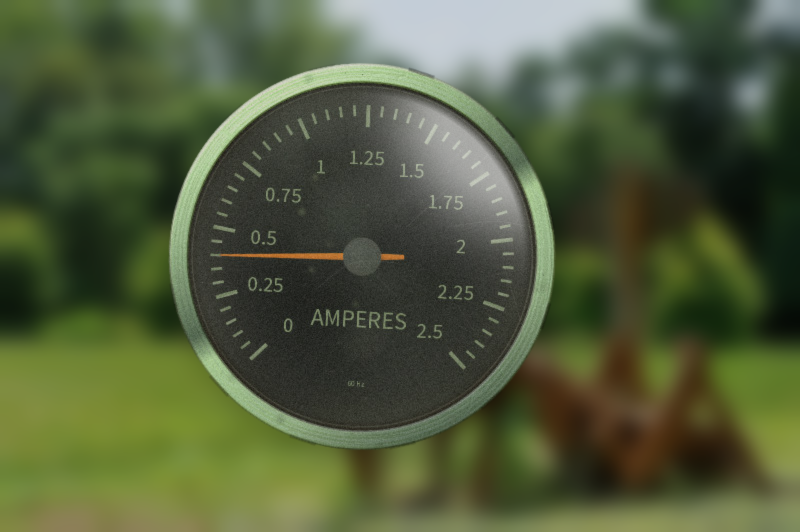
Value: 0.4 A
